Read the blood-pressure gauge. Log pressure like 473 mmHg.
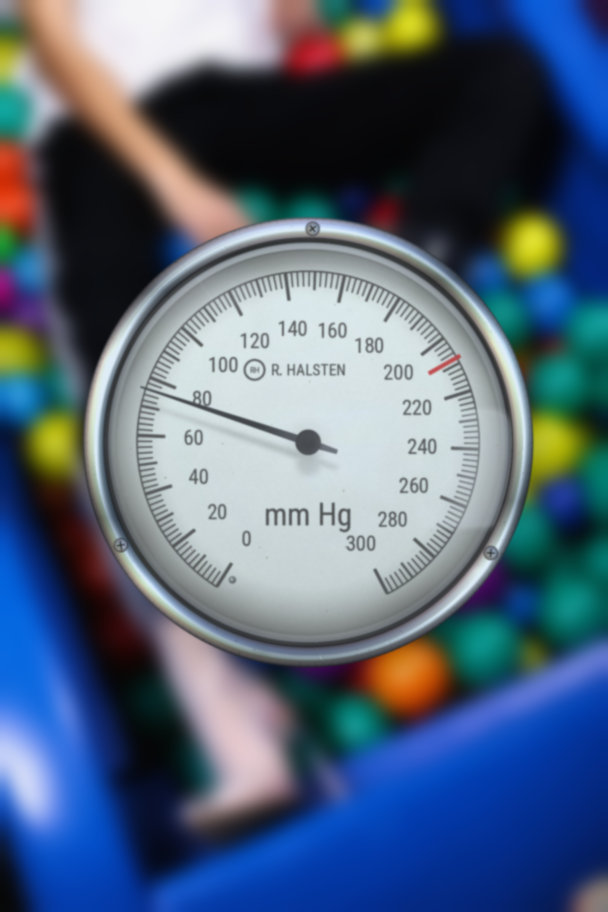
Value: 76 mmHg
